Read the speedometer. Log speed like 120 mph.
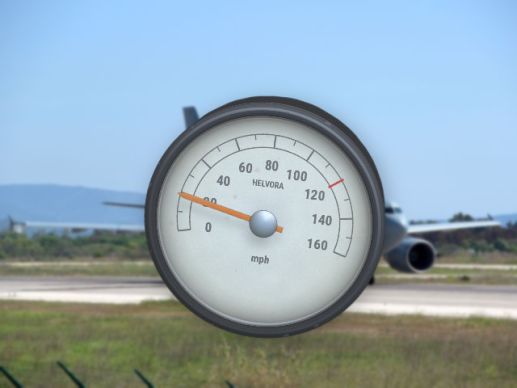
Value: 20 mph
